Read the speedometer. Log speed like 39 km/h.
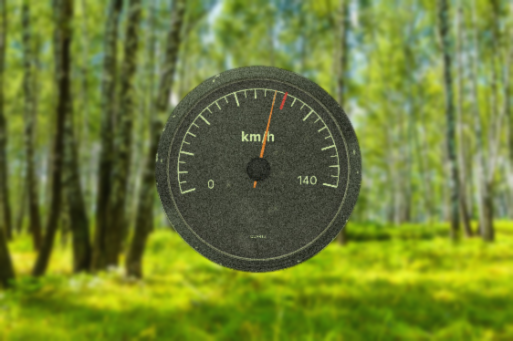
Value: 80 km/h
